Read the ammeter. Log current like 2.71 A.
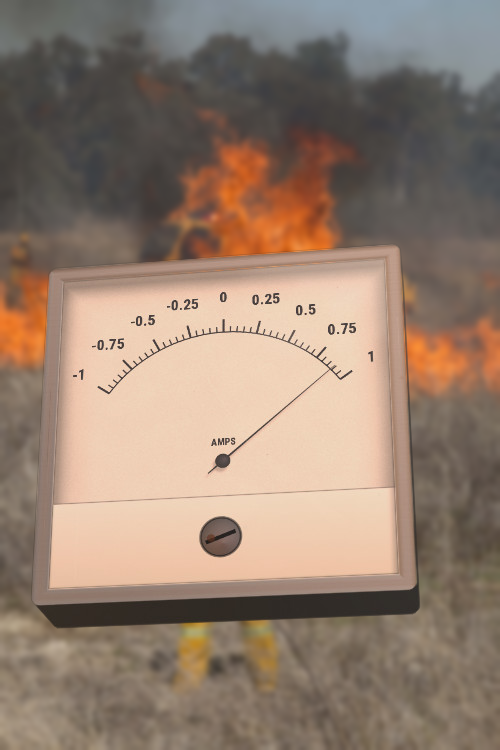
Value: 0.9 A
